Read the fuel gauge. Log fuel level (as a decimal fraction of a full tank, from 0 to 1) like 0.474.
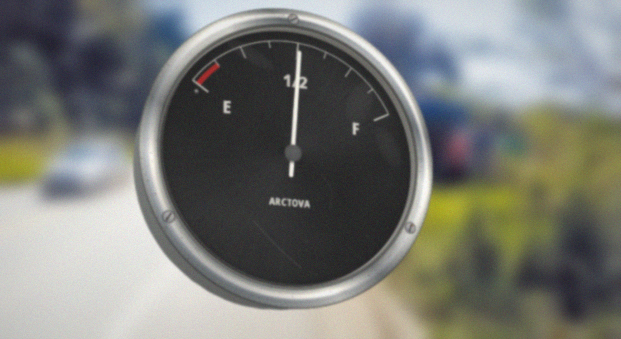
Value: 0.5
